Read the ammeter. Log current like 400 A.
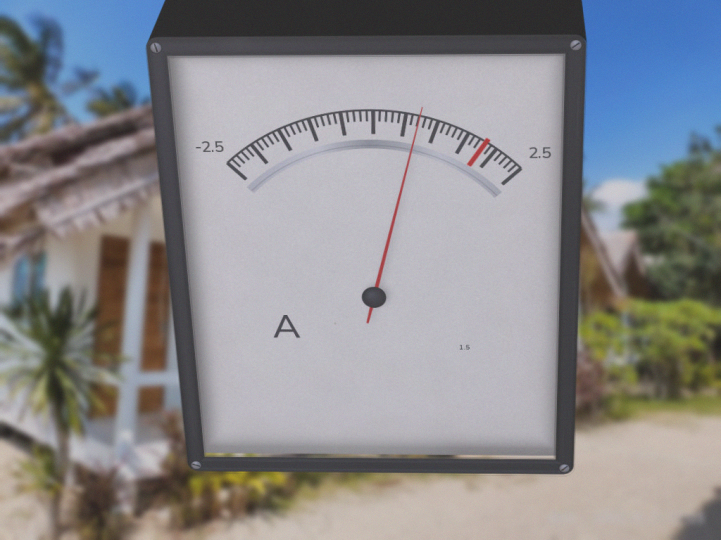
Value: 0.7 A
